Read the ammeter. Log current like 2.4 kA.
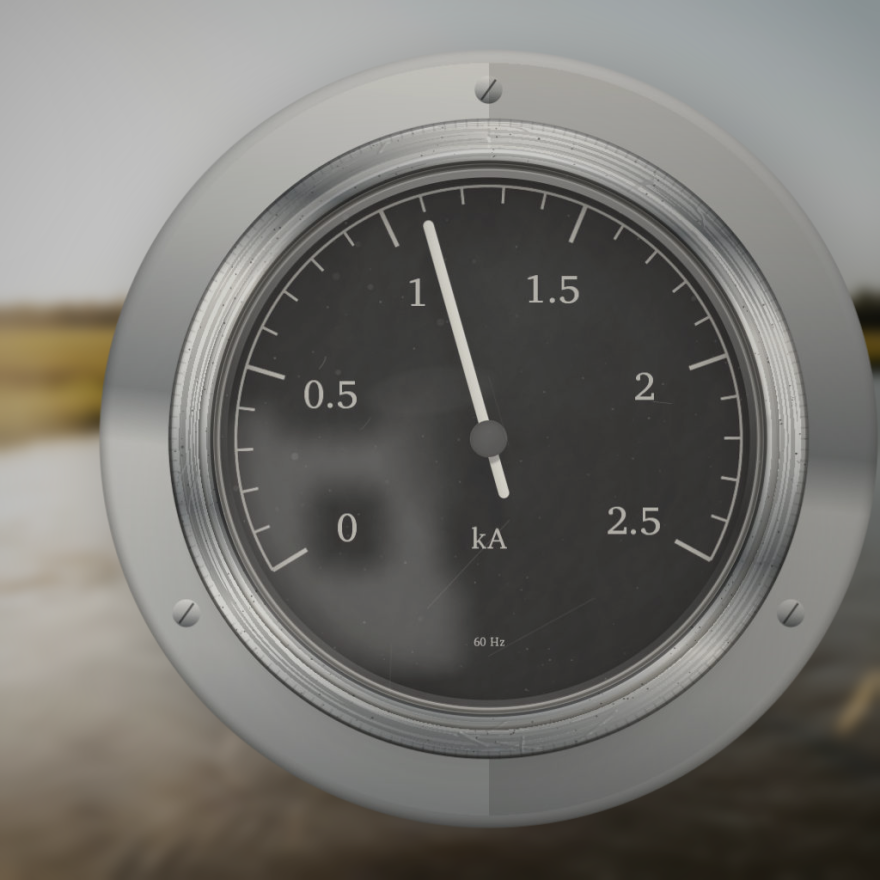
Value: 1.1 kA
